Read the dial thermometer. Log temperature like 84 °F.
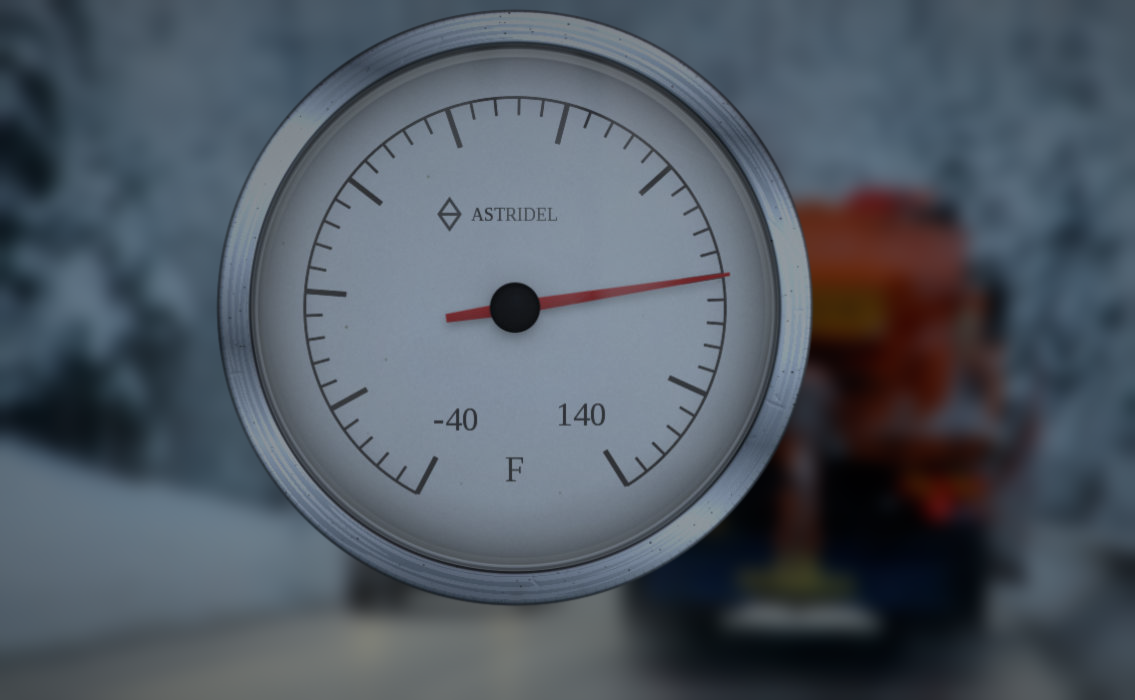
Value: 100 °F
